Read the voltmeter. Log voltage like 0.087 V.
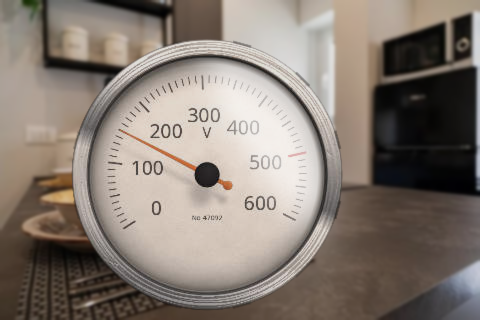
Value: 150 V
